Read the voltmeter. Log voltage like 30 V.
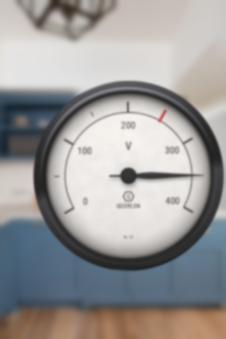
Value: 350 V
